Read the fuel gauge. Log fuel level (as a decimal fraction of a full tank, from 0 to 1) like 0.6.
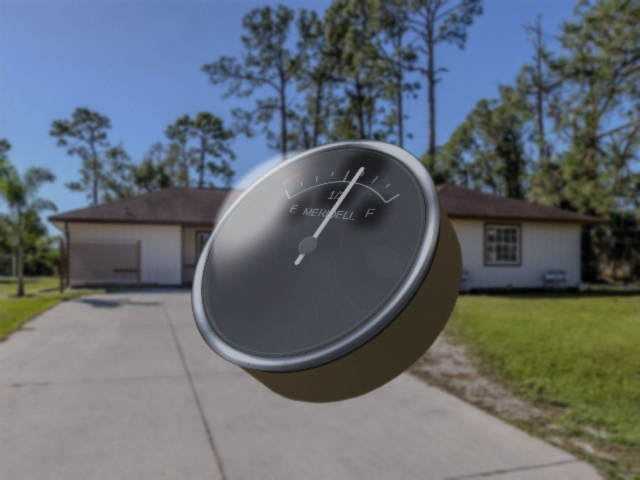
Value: 0.625
